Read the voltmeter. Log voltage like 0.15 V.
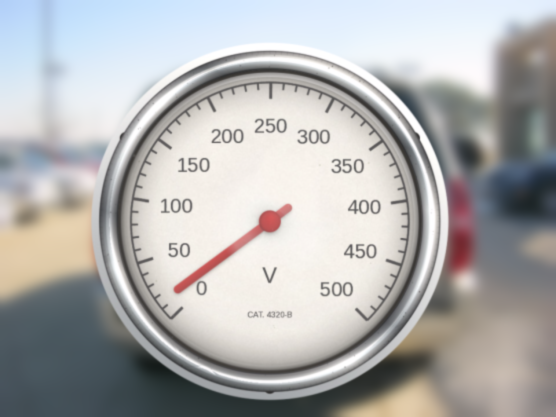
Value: 15 V
